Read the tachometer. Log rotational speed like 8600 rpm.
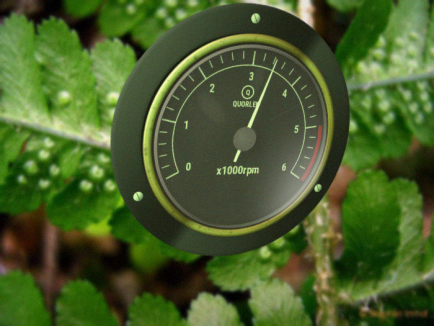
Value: 3400 rpm
